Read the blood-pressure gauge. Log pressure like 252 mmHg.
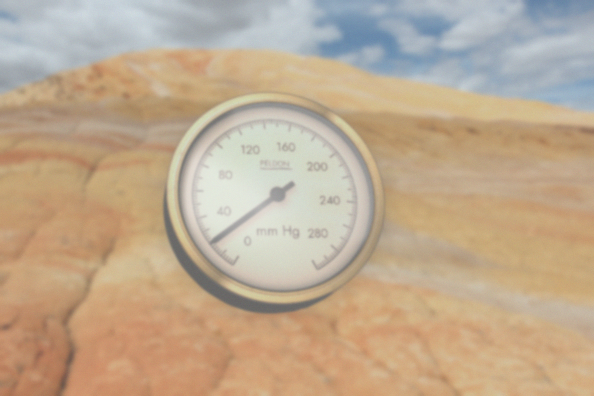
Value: 20 mmHg
